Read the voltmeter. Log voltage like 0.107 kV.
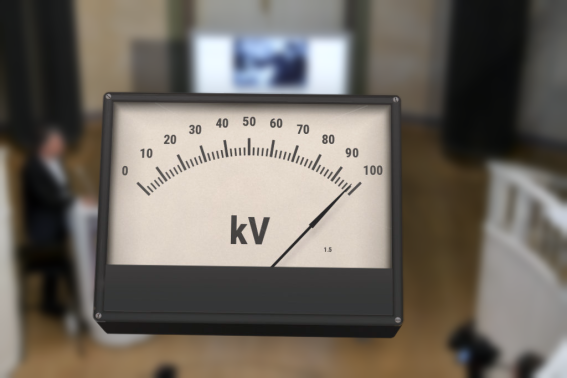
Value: 98 kV
